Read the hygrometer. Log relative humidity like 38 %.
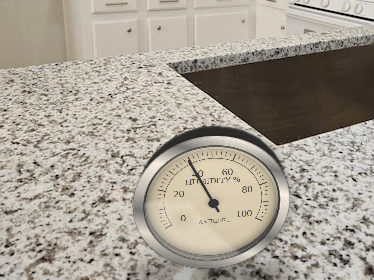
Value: 40 %
